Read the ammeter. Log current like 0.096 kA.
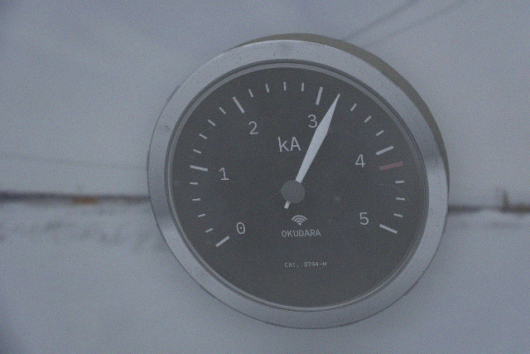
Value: 3.2 kA
